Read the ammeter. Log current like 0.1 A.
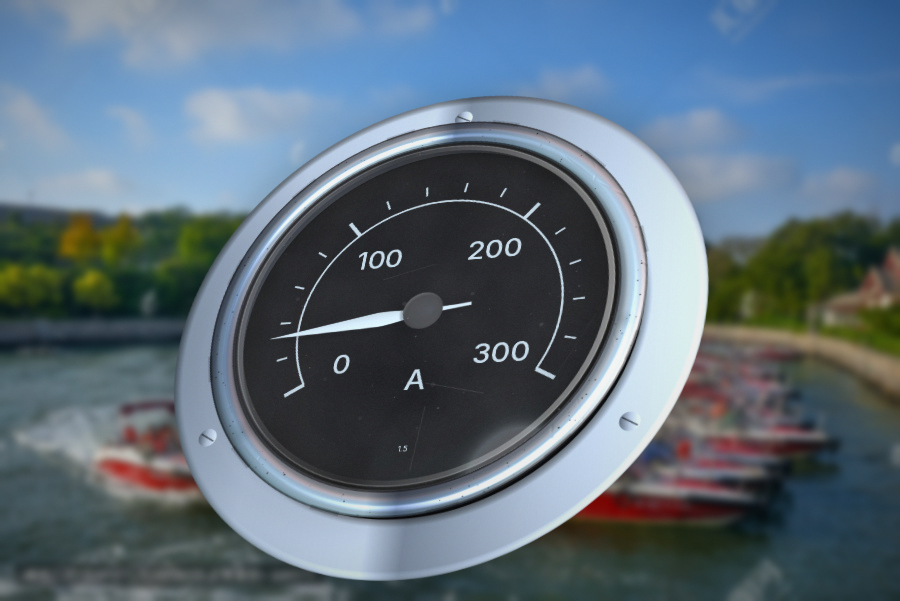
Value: 30 A
